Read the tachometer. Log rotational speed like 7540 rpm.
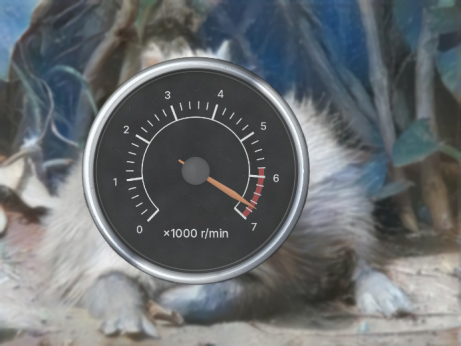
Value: 6700 rpm
